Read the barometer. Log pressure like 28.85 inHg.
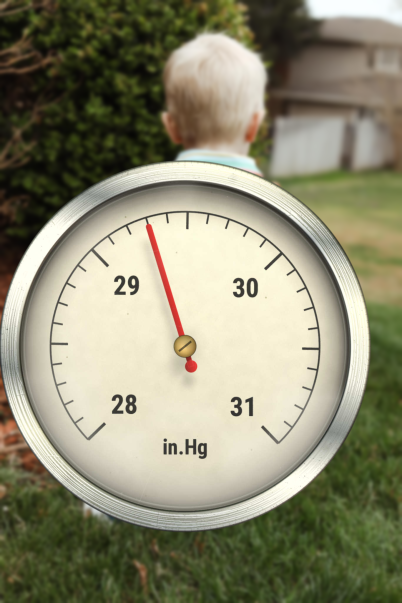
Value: 29.3 inHg
